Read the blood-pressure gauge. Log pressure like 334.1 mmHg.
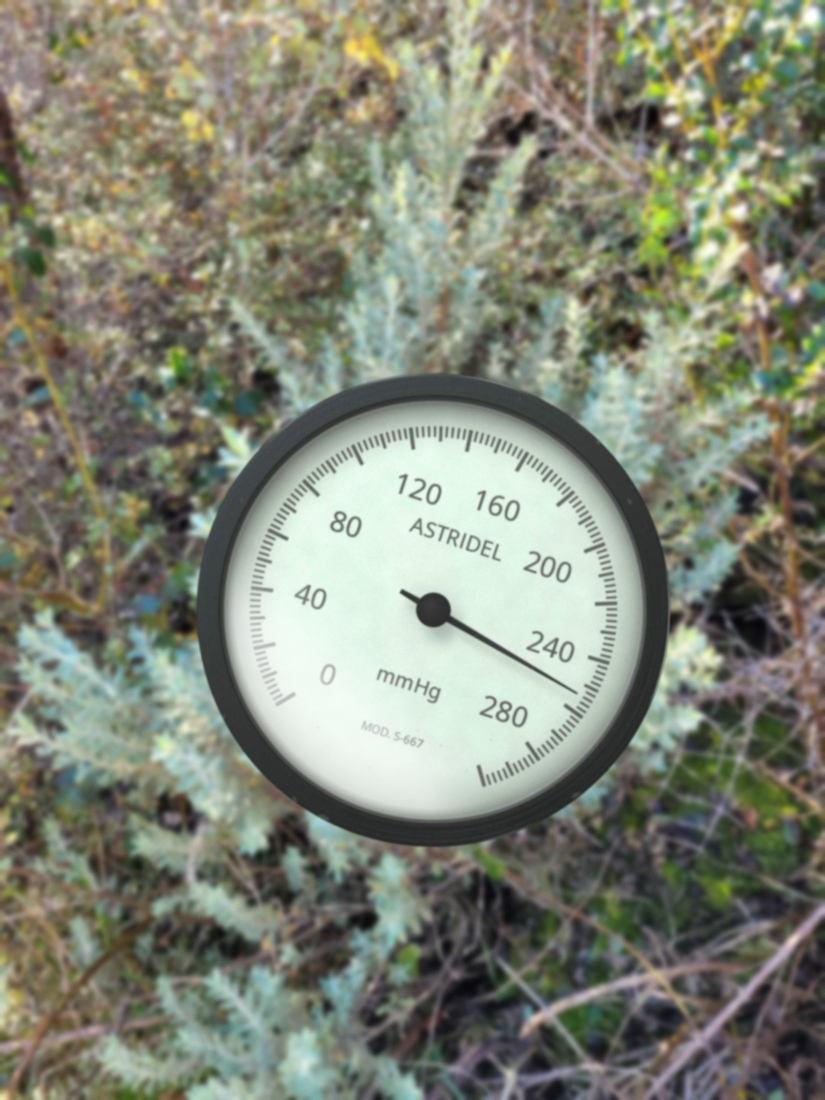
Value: 254 mmHg
